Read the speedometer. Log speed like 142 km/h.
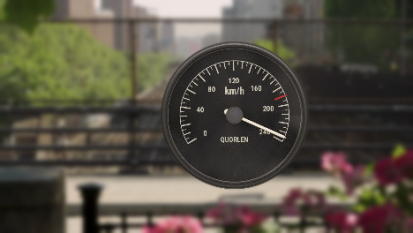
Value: 235 km/h
